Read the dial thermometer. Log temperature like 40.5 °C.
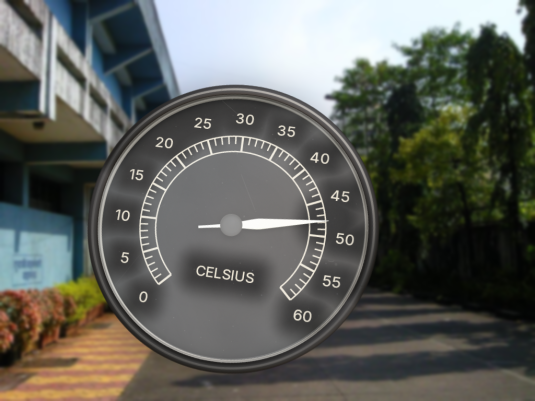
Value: 48 °C
